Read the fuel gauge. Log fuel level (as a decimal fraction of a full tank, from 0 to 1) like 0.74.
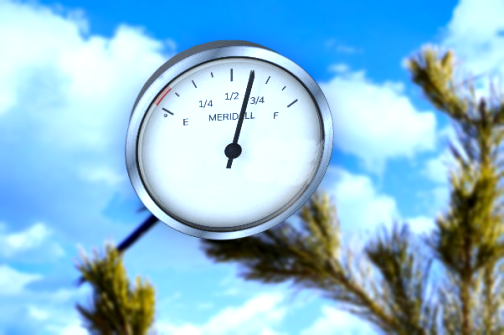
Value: 0.625
